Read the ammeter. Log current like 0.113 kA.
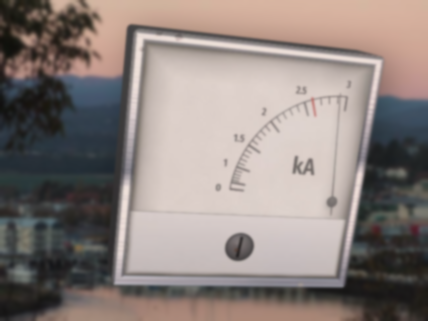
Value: 2.9 kA
